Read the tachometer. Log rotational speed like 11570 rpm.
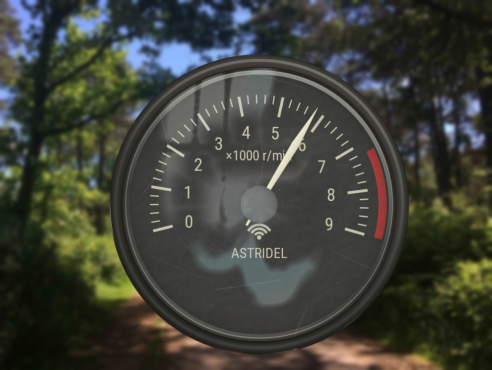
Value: 5800 rpm
